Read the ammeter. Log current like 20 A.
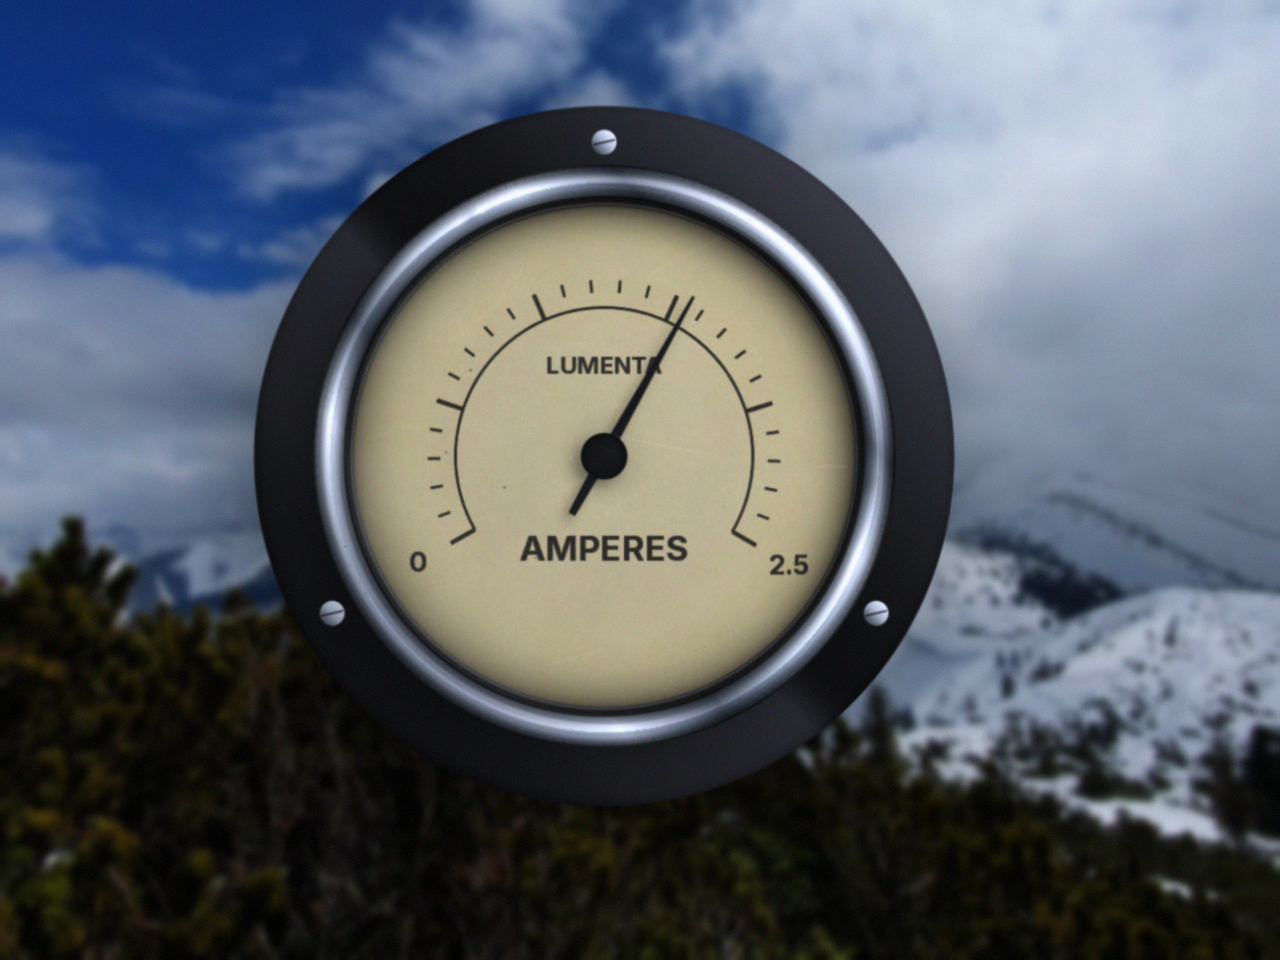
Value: 1.55 A
